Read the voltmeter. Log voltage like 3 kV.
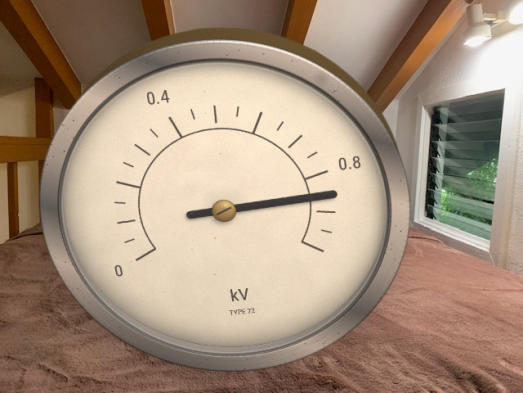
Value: 0.85 kV
